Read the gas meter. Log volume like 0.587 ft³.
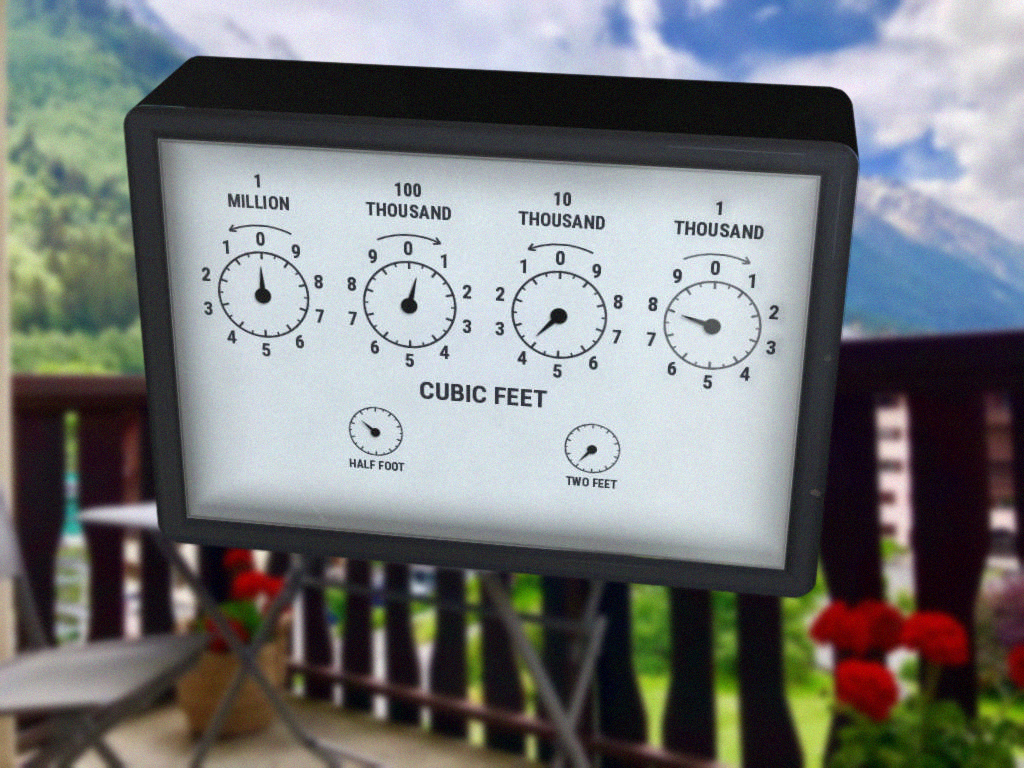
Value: 3800 ft³
